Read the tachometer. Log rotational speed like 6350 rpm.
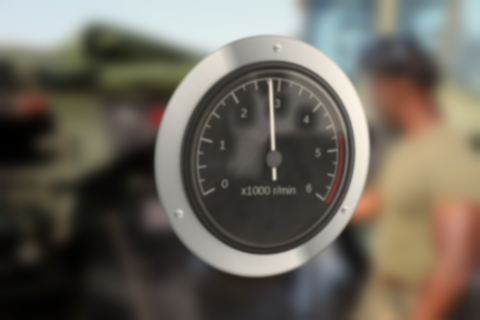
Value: 2750 rpm
